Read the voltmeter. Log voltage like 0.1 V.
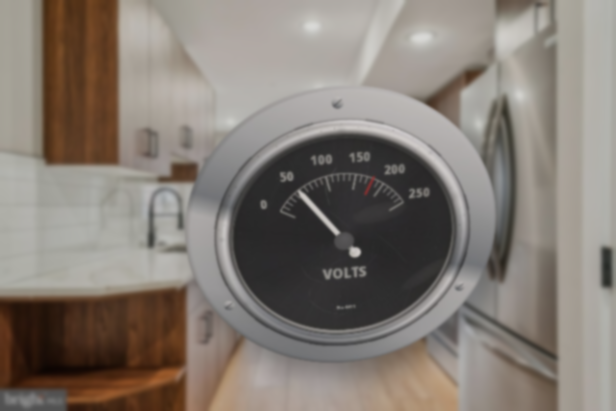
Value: 50 V
